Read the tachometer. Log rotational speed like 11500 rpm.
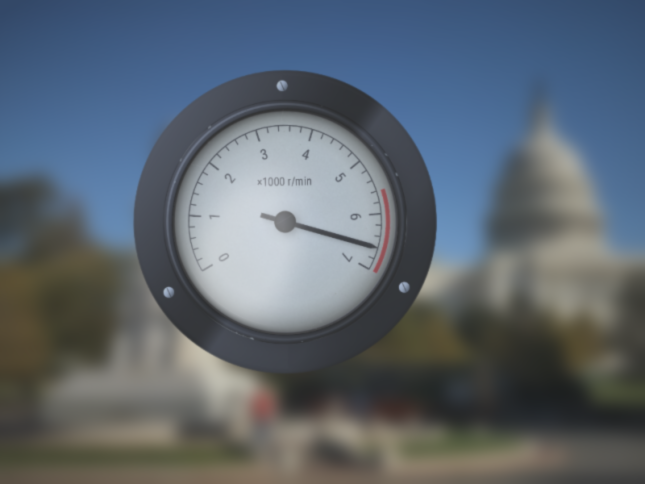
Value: 6600 rpm
